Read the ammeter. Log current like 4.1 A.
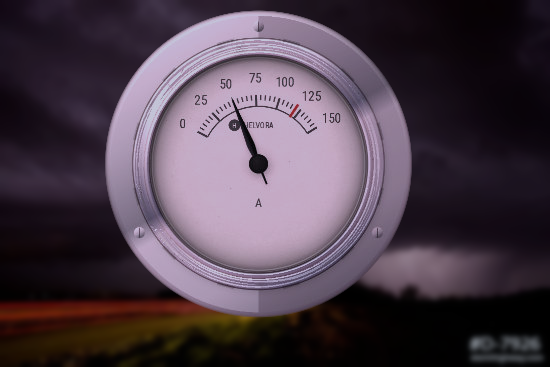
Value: 50 A
